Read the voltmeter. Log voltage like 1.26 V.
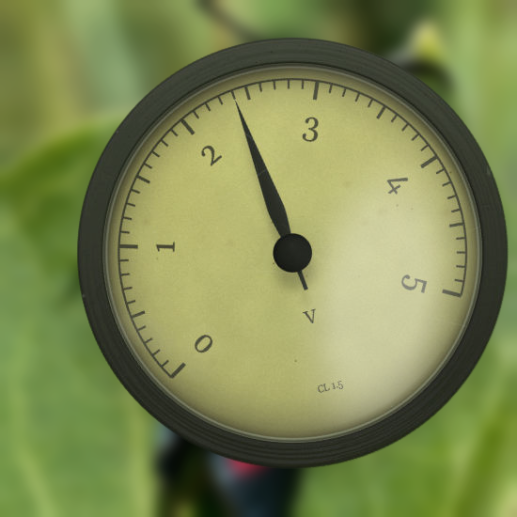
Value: 2.4 V
